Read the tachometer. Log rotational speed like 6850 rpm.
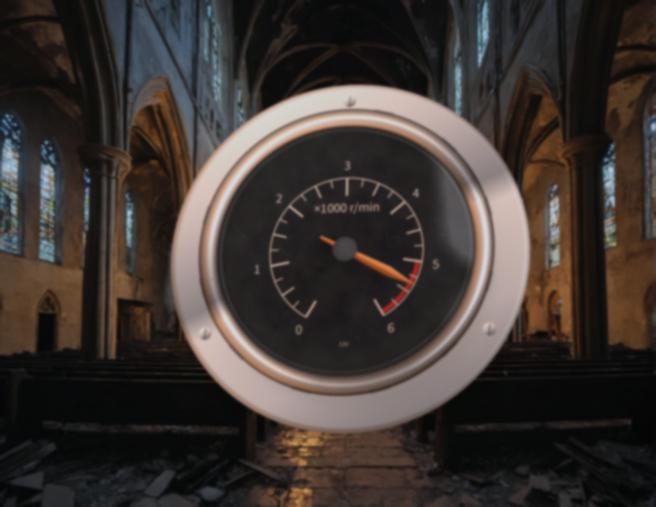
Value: 5375 rpm
